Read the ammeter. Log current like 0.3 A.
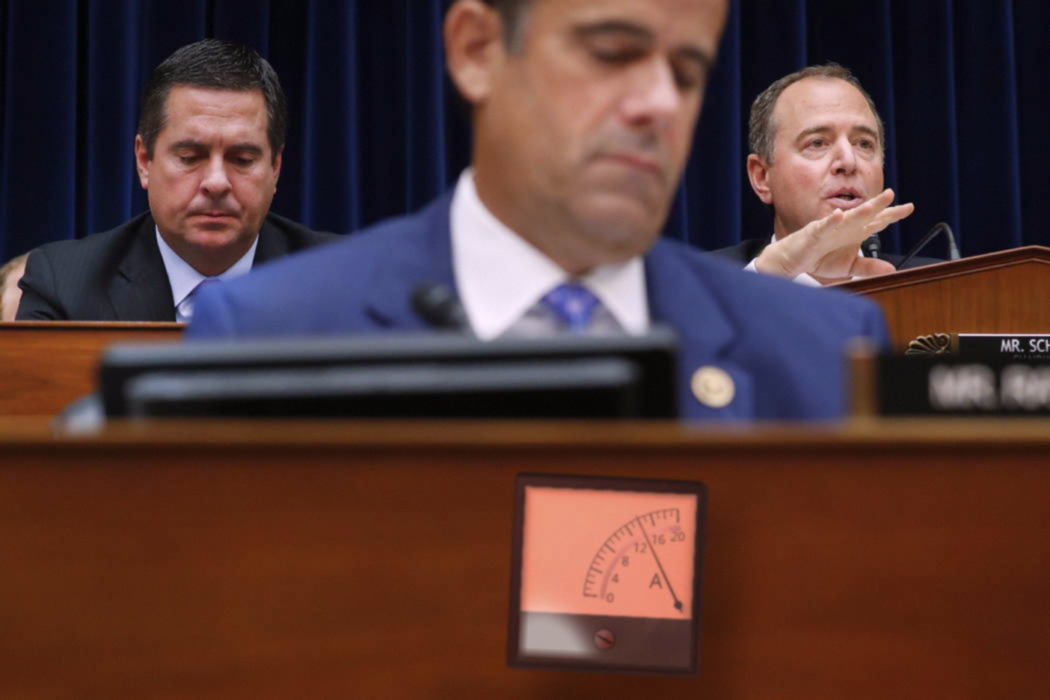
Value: 14 A
